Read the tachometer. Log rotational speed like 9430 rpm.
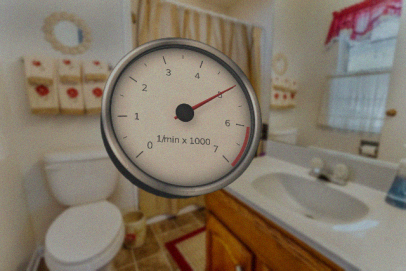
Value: 5000 rpm
